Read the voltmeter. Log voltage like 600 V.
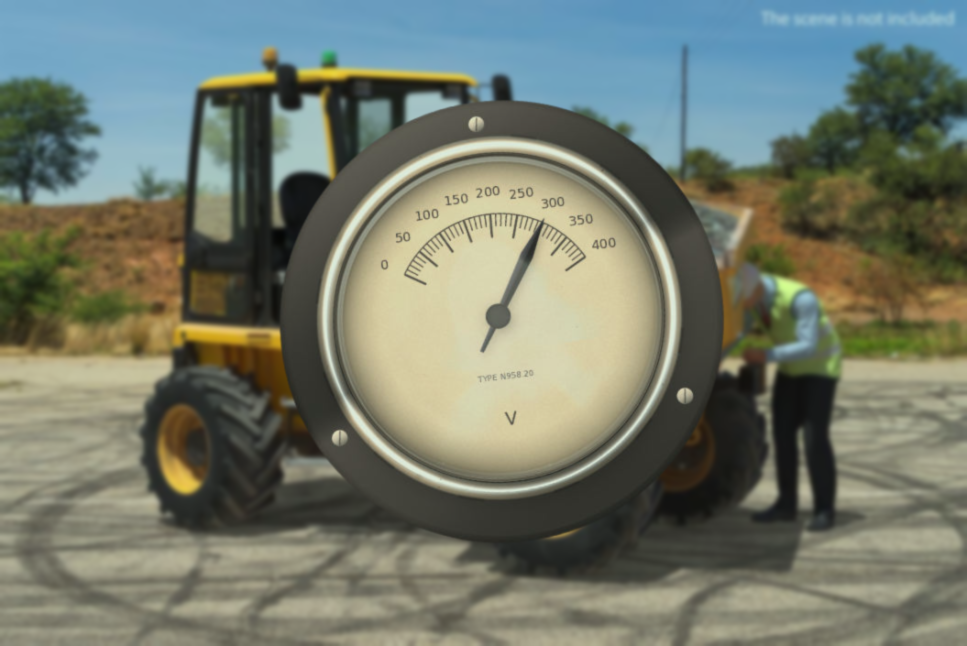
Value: 300 V
